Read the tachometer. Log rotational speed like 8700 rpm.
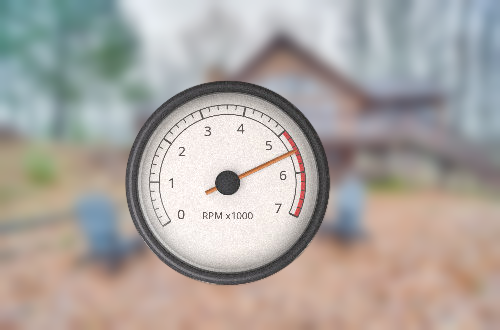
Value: 5500 rpm
